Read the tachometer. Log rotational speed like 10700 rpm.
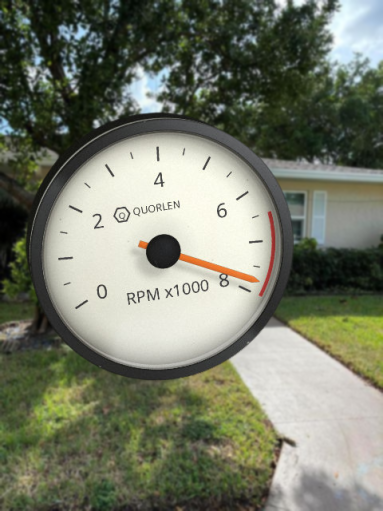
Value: 7750 rpm
